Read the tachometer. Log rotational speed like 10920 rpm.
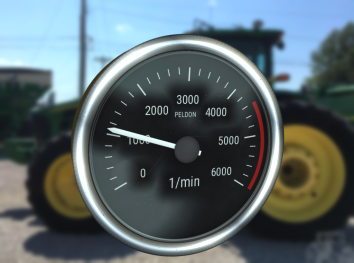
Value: 1100 rpm
